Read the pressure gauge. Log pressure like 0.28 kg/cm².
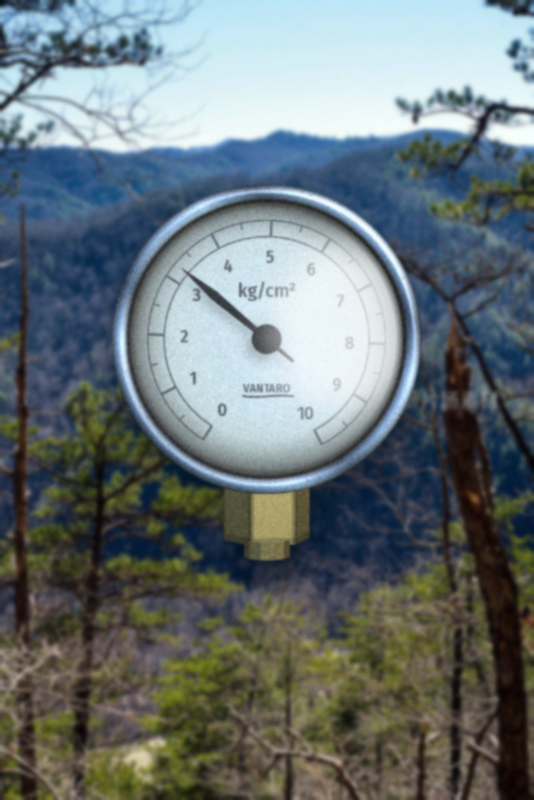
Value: 3.25 kg/cm²
